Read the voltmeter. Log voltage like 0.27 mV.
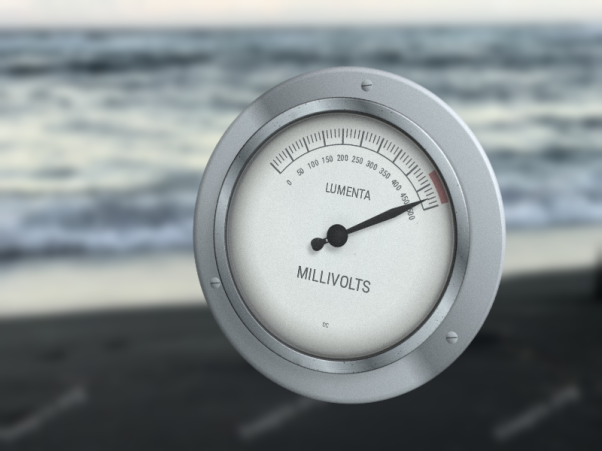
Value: 480 mV
